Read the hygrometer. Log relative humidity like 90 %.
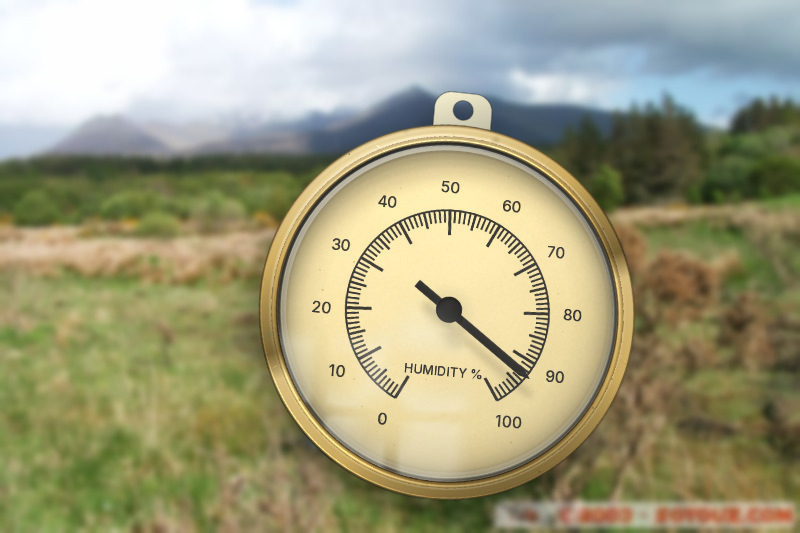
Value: 93 %
